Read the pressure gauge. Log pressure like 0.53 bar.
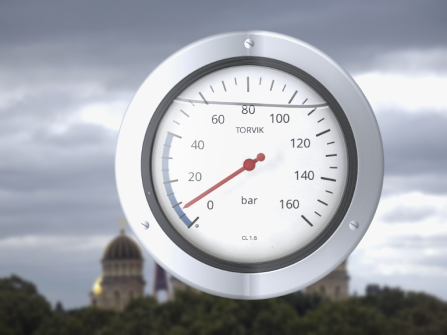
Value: 7.5 bar
